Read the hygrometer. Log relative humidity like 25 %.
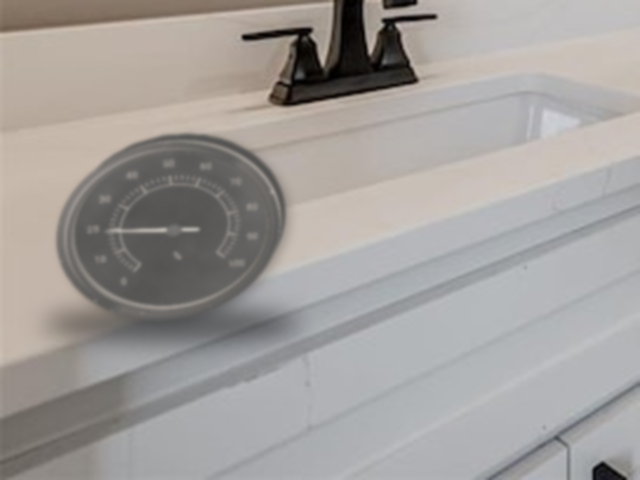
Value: 20 %
